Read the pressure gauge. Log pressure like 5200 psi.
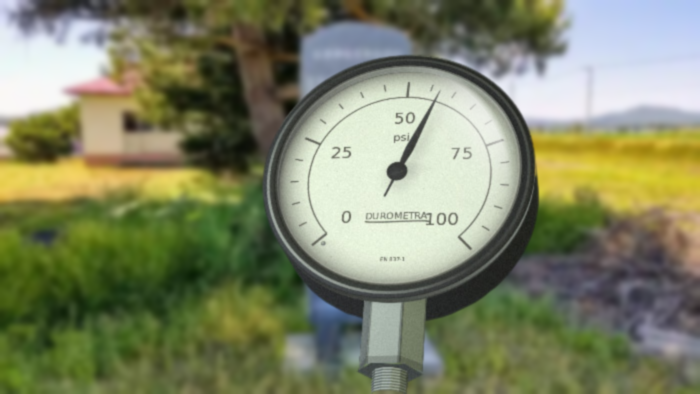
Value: 57.5 psi
